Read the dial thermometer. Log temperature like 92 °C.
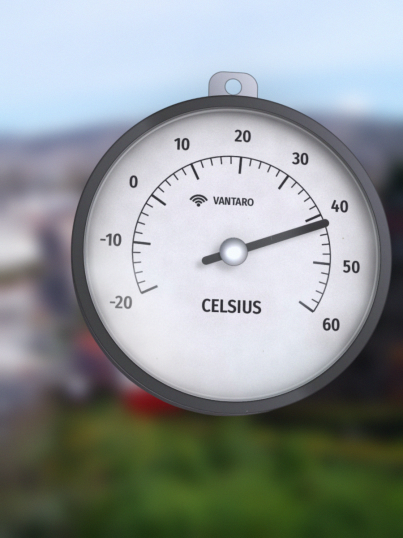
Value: 42 °C
